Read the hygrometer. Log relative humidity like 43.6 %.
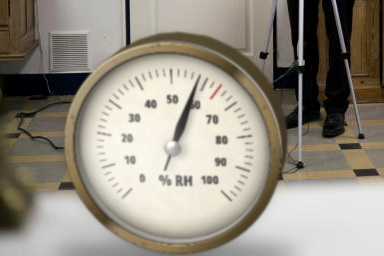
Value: 58 %
